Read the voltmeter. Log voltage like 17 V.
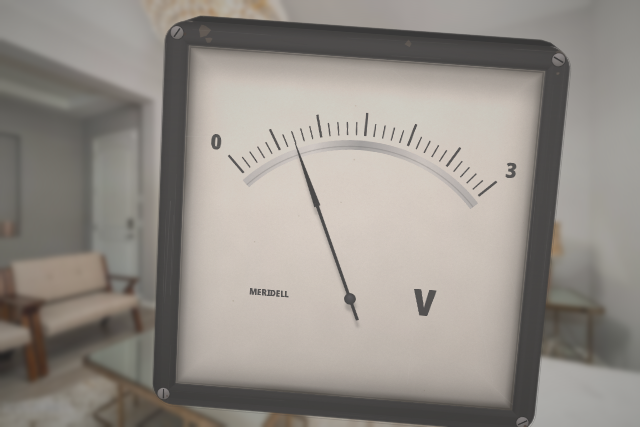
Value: 0.7 V
